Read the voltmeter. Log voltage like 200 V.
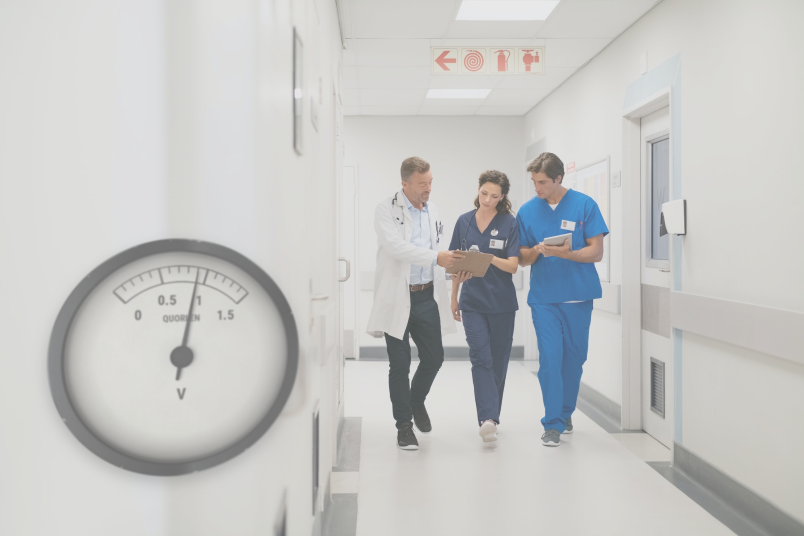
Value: 0.9 V
